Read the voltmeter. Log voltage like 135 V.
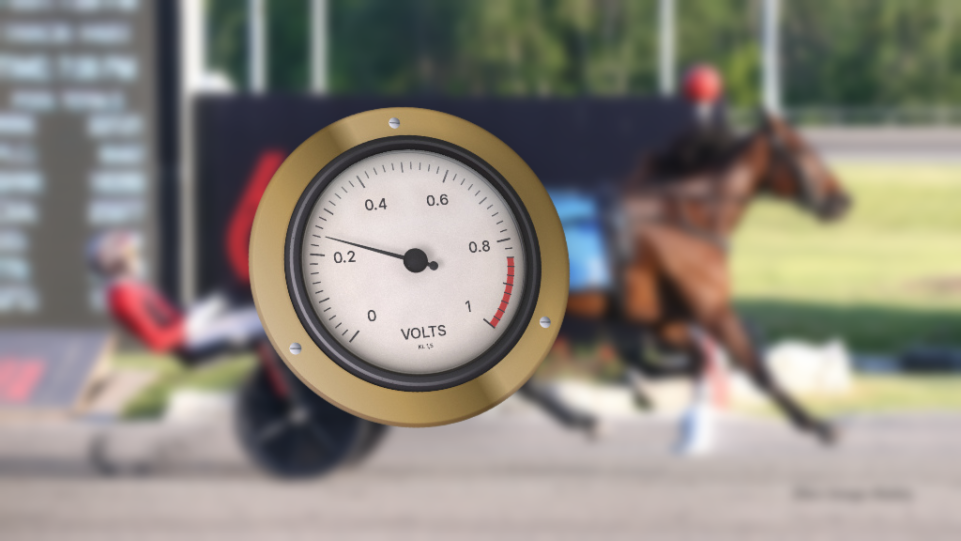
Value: 0.24 V
